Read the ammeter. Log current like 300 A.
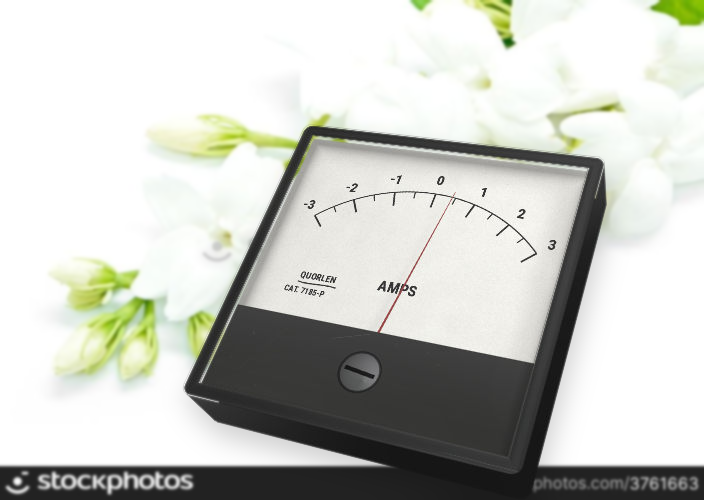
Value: 0.5 A
